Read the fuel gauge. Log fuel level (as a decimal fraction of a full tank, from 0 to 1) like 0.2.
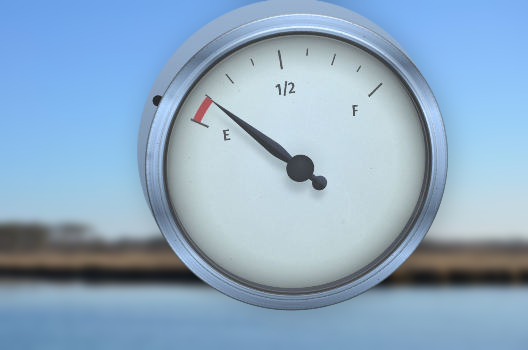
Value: 0.125
